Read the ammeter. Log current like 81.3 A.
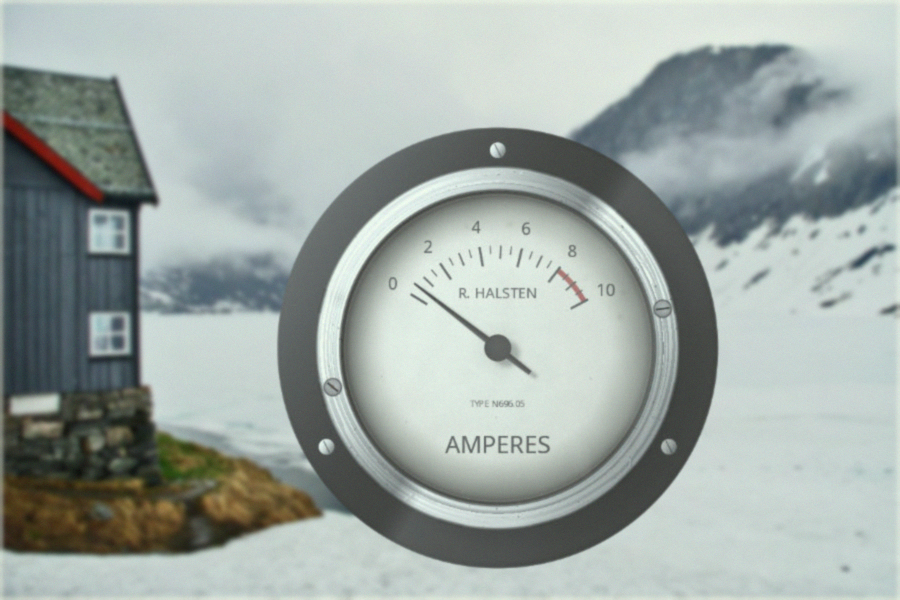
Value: 0.5 A
